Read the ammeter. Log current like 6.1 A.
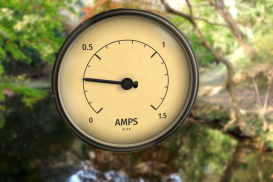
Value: 0.3 A
